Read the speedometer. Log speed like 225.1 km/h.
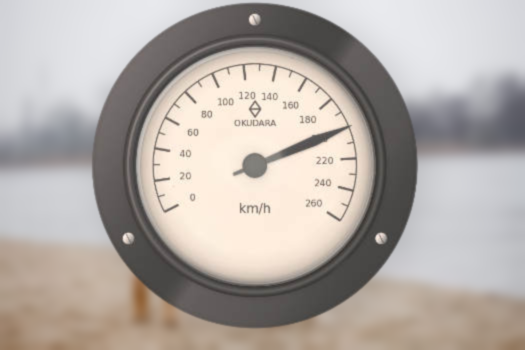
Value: 200 km/h
